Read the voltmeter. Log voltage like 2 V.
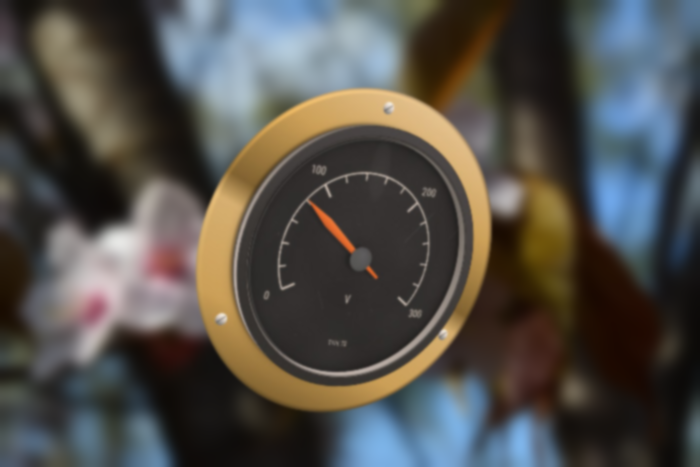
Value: 80 V
